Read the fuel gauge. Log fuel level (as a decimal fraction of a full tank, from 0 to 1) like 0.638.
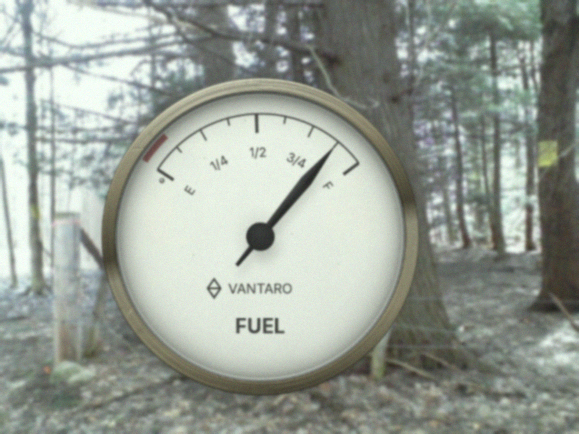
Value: 0.875
